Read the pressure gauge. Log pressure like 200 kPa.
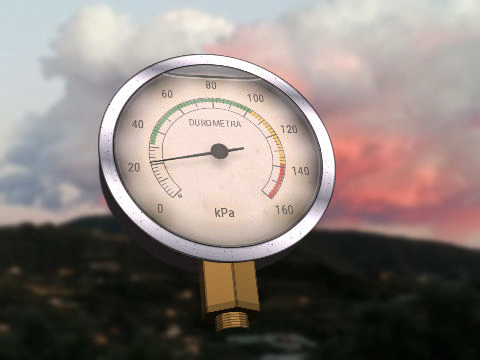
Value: 20 kPa
